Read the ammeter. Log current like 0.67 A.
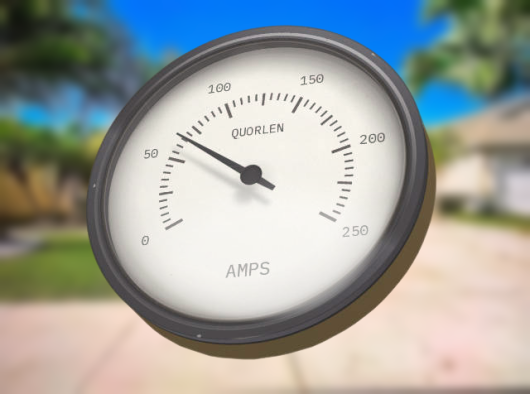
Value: 65 A
